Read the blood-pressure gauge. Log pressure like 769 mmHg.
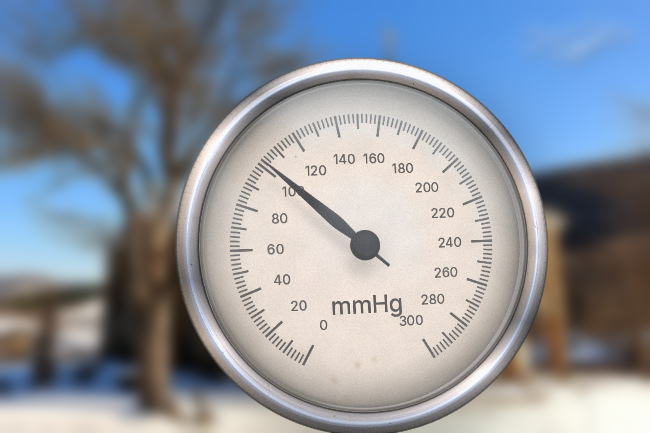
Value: 102 mmHg
